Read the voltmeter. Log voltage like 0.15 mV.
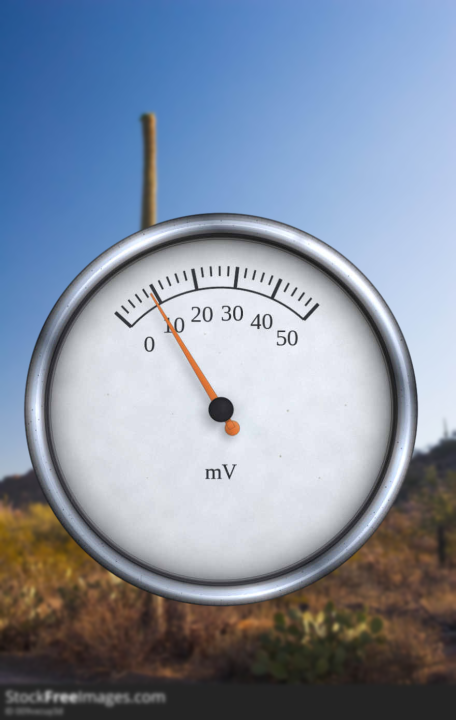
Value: 9 mV
